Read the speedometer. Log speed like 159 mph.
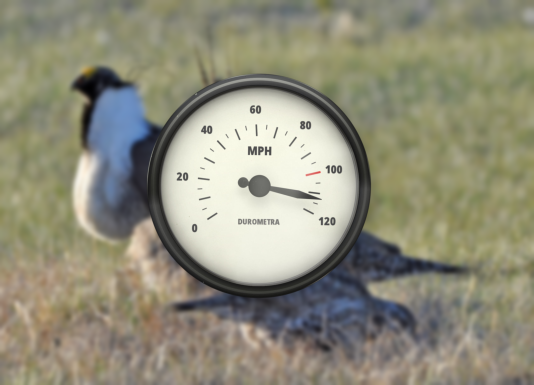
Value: 112.5 mph
